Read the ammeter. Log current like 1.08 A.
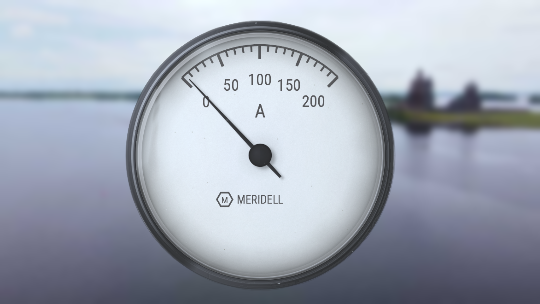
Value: 5 A
